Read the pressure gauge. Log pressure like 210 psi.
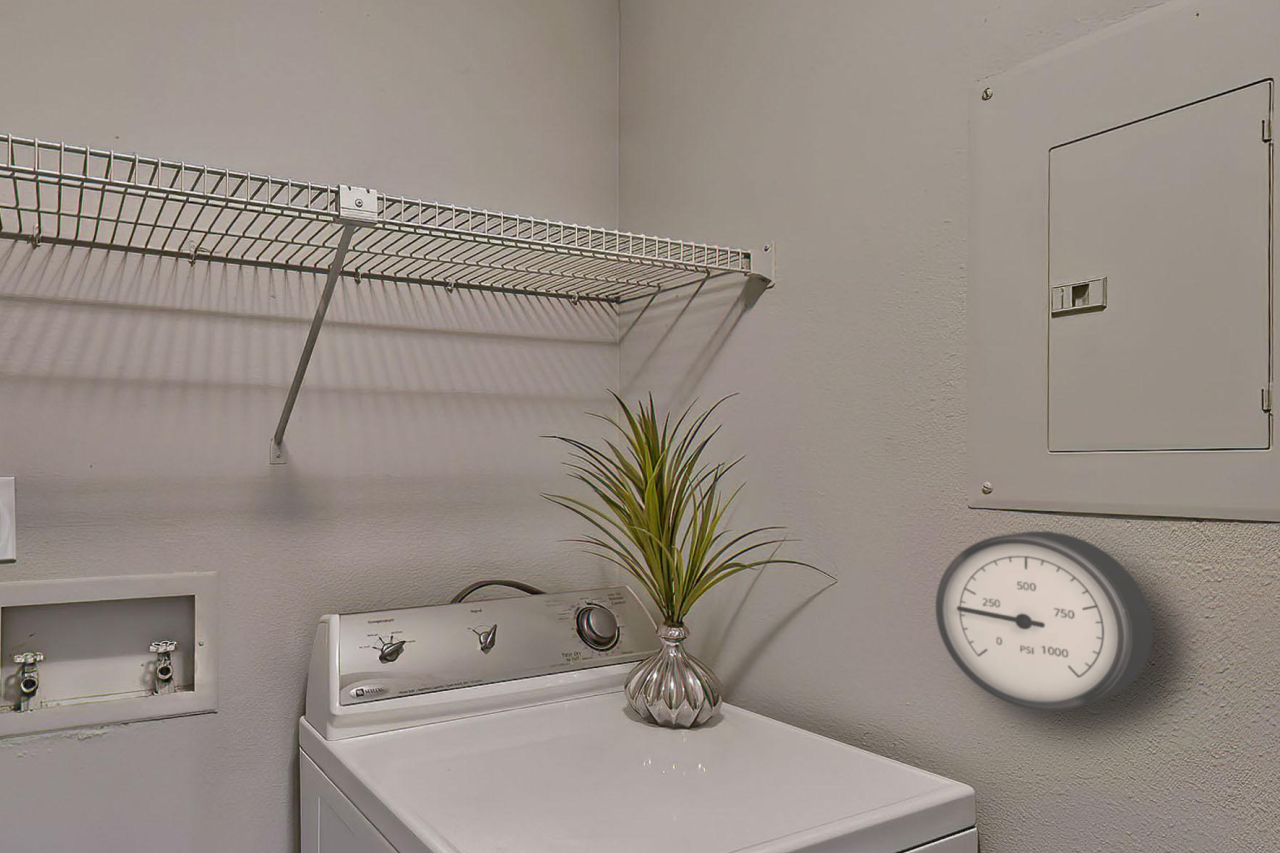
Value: 175 psi
